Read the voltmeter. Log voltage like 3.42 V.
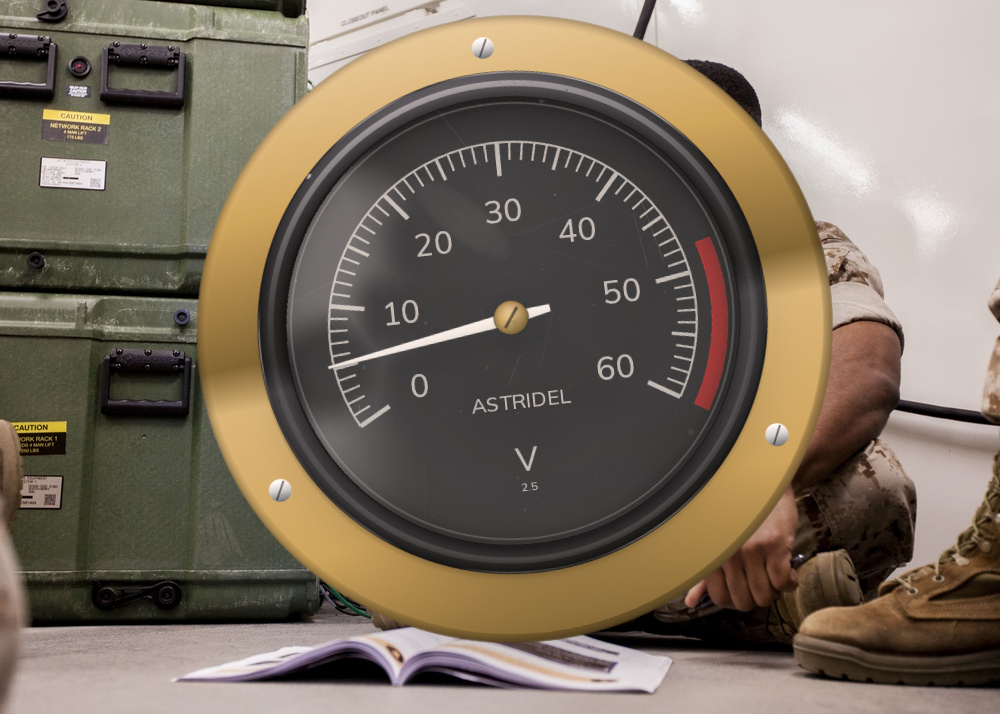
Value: 5 V
